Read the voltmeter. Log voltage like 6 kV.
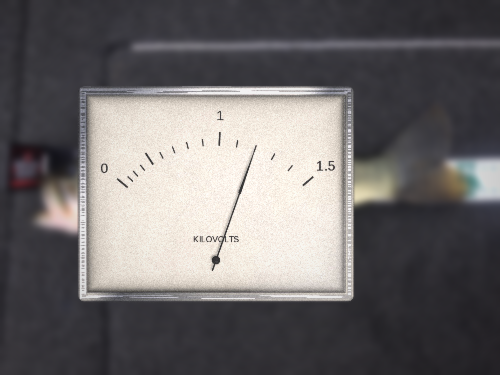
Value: 1.2 kV
